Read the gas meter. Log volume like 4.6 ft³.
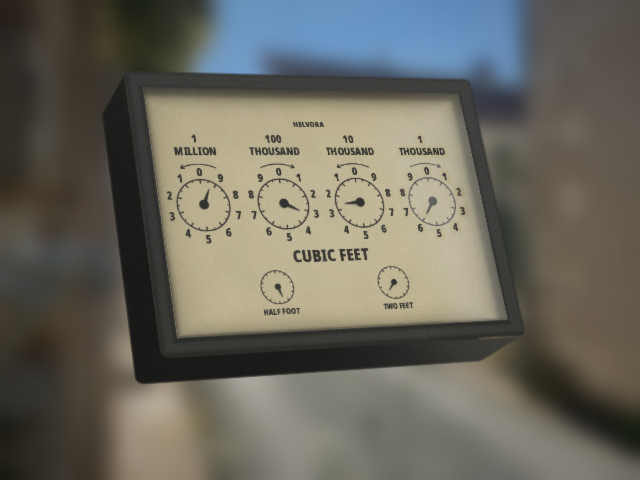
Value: 932600 ft³
